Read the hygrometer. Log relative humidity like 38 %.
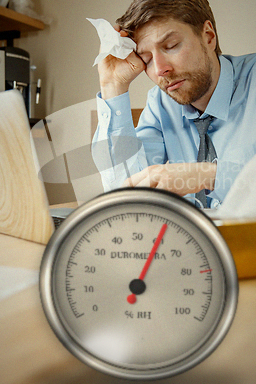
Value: 60 %
